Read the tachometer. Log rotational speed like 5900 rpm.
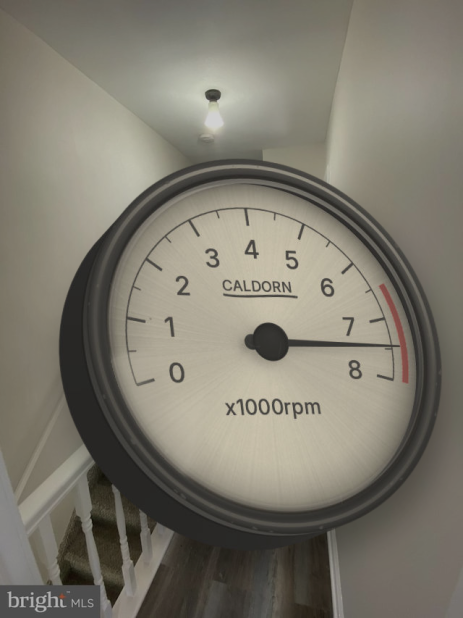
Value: 7500 rpm
